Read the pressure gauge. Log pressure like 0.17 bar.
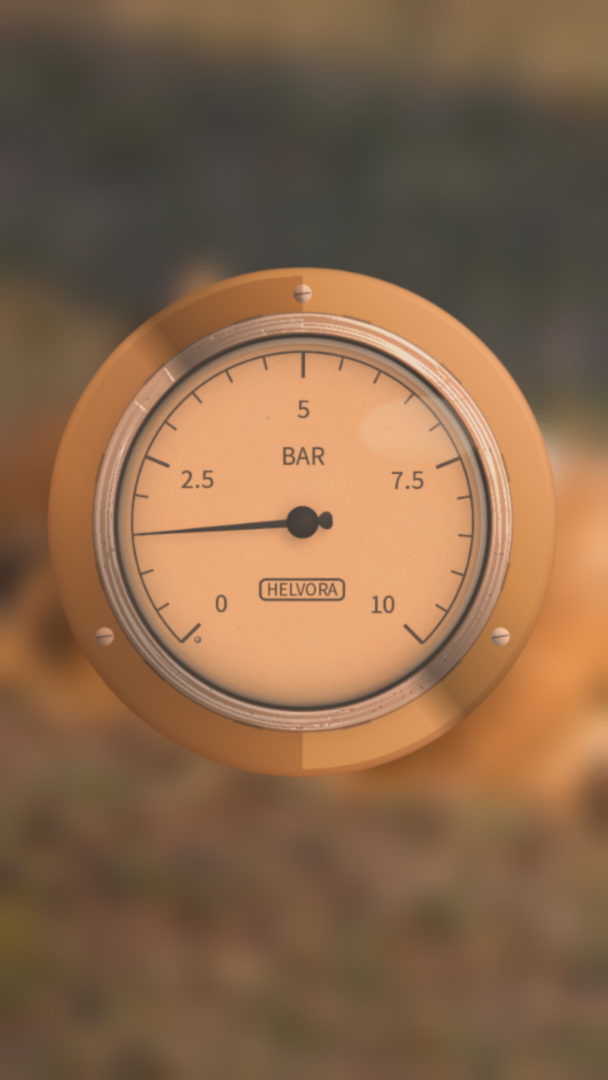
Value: 1.5 bar
